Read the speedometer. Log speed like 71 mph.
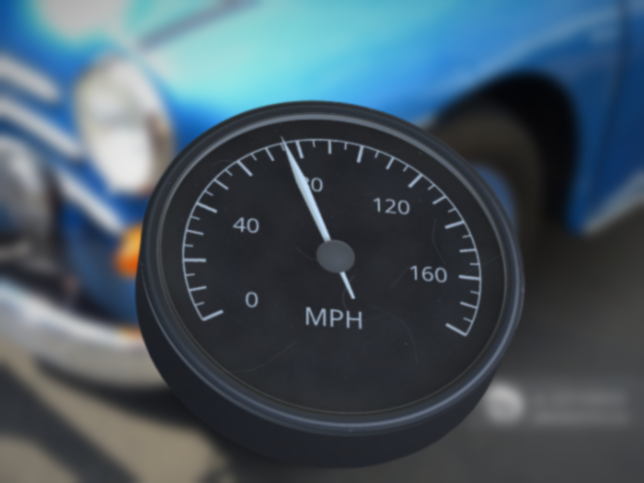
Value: 75 mph
